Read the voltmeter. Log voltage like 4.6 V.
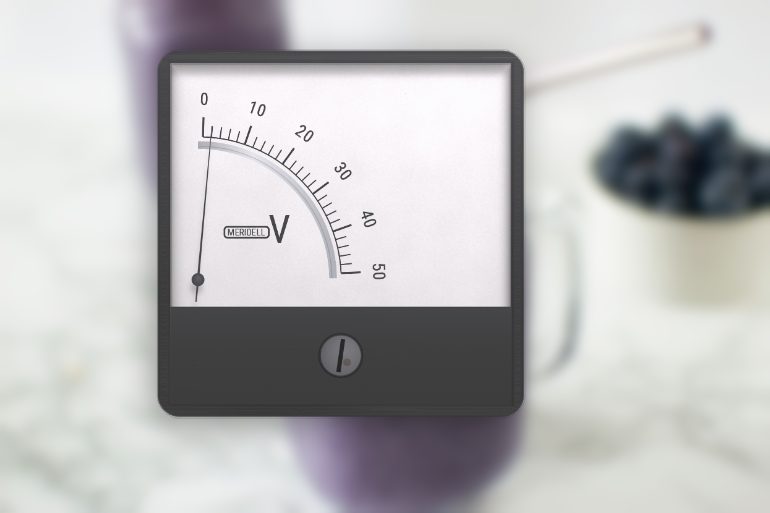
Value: 2 V
